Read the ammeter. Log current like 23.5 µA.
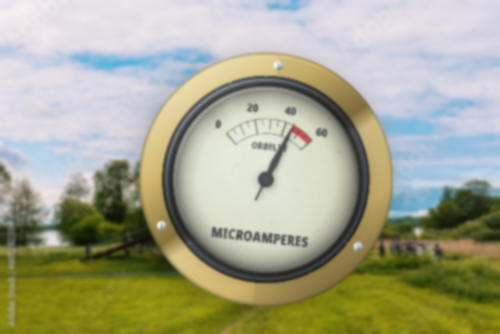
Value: 45 µA
